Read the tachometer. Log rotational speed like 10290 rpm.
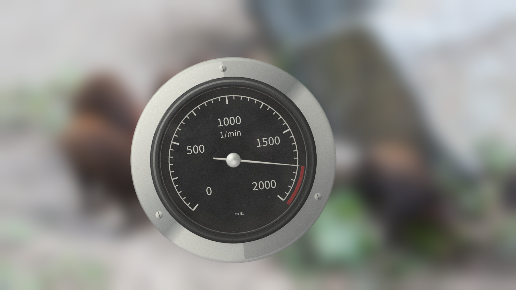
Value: 1750 rpm
